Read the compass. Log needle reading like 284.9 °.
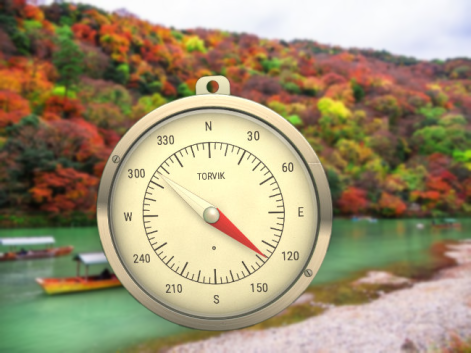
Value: 130 °
